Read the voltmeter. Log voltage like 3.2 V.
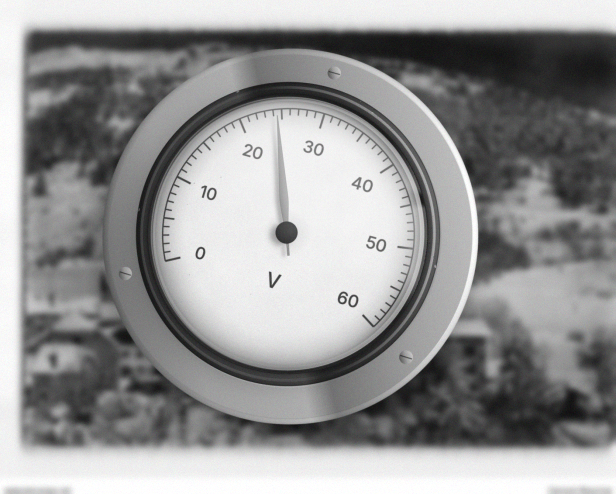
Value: 24.5 V
